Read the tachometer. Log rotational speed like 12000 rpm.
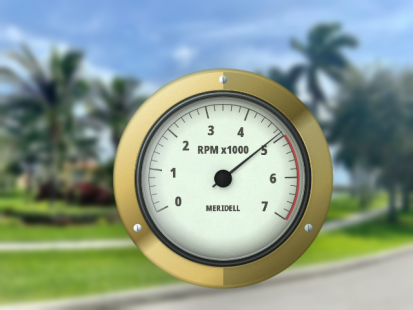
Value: 4900 rpm
